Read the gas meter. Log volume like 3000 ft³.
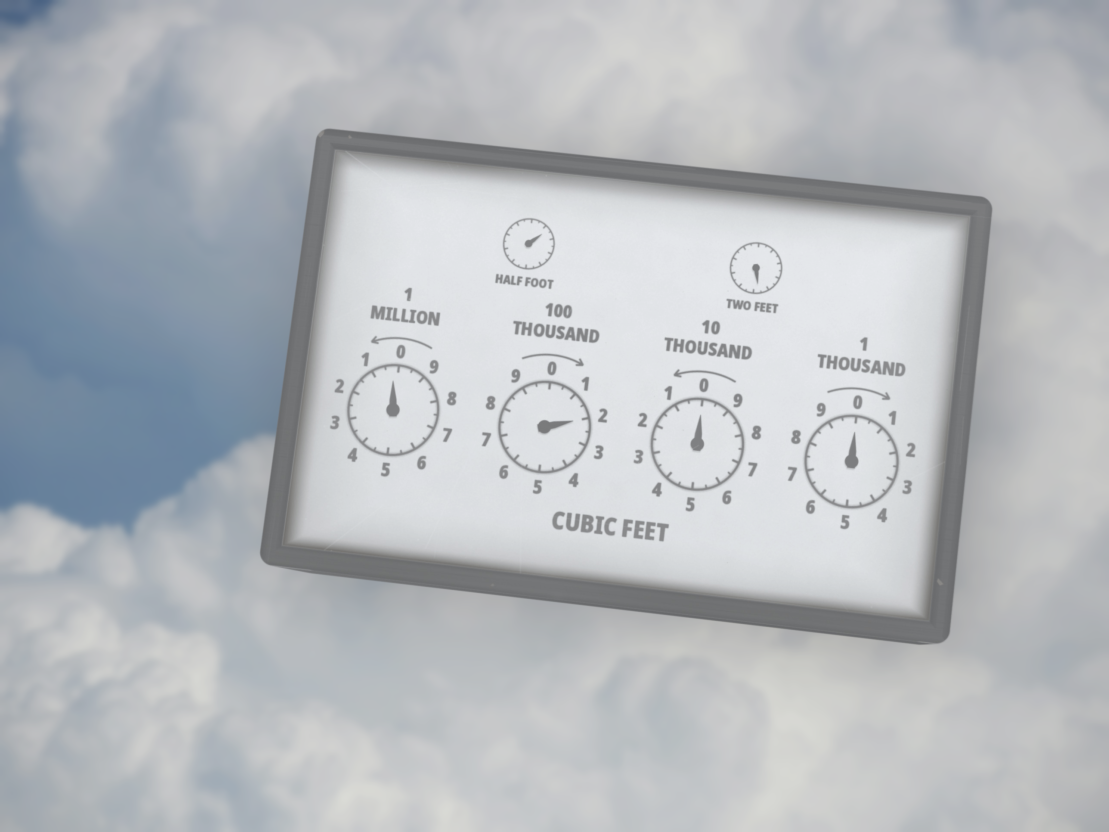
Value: 20000 ft³
